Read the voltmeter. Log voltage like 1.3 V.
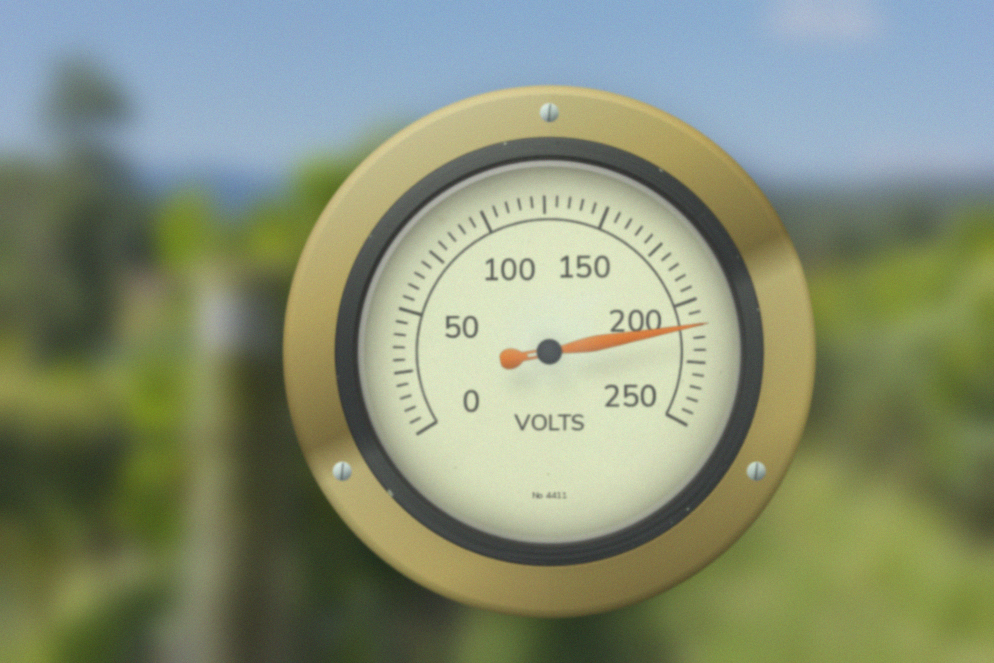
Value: 210 V
